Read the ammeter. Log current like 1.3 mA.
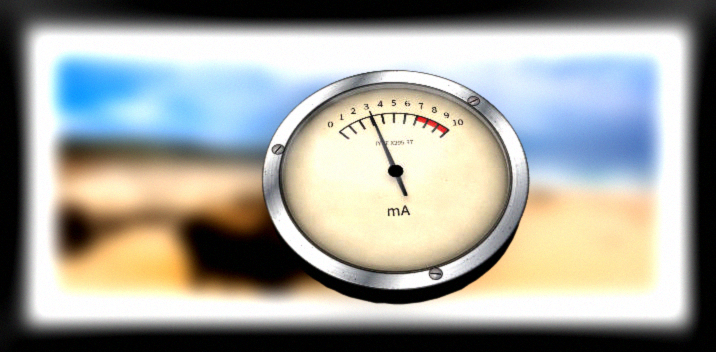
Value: 3 mA
